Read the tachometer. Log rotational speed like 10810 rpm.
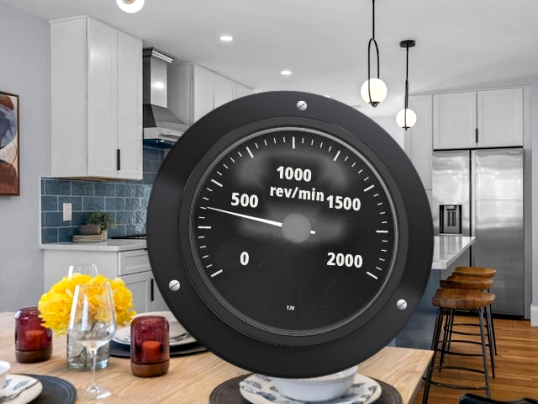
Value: 350 rpm
